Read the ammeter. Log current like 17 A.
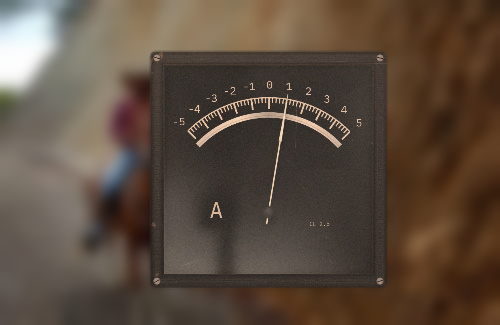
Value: 1 A
